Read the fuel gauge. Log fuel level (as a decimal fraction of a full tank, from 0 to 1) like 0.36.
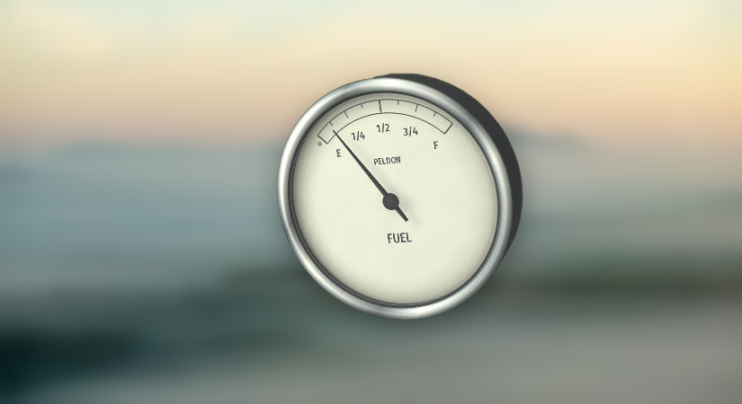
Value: 0.125
